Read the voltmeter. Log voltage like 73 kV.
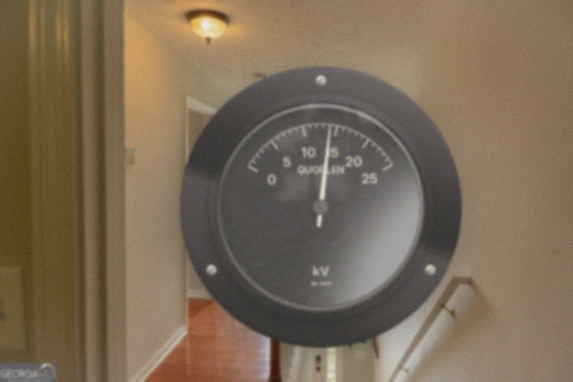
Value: 14 kV
